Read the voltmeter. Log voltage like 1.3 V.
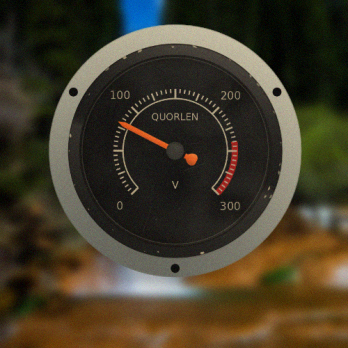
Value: 80 V
